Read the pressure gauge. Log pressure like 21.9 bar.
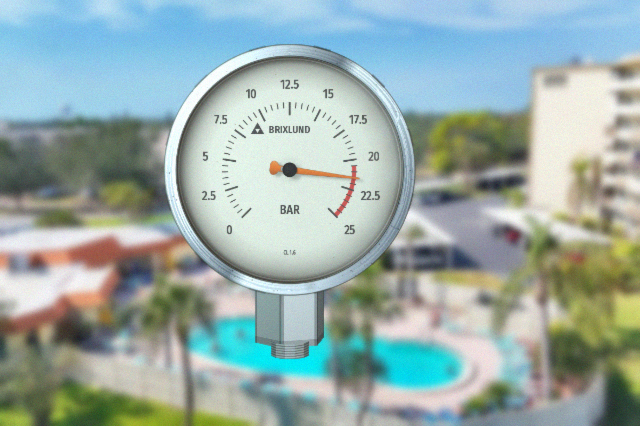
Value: 21.5 bar
